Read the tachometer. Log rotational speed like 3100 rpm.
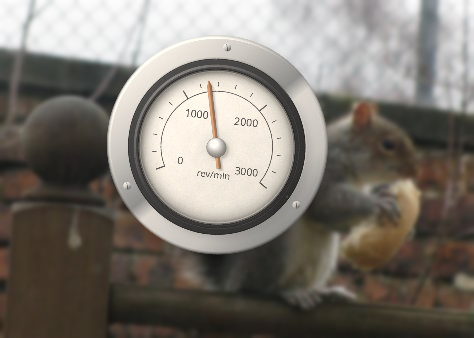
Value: 1300 rpm
